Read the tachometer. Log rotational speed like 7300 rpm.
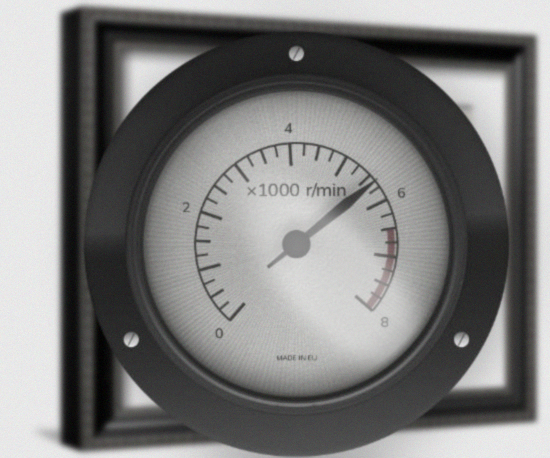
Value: 5625 rpm
